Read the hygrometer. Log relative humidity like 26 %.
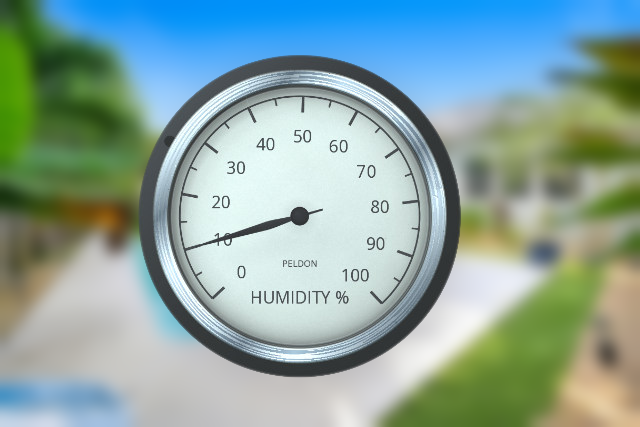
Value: 10 %
